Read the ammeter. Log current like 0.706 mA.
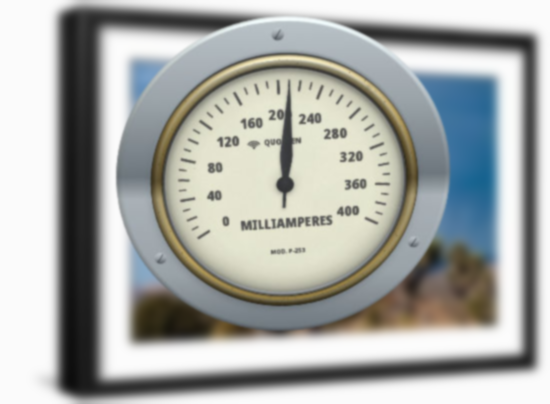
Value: 210 mA
